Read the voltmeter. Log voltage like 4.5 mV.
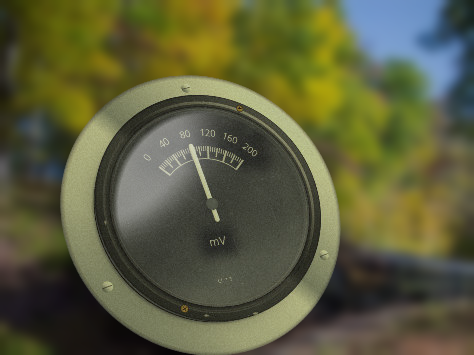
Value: 80 mV
